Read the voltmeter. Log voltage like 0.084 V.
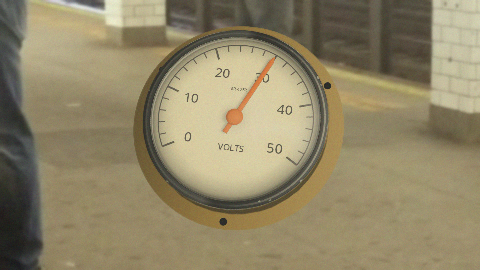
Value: 30 V
